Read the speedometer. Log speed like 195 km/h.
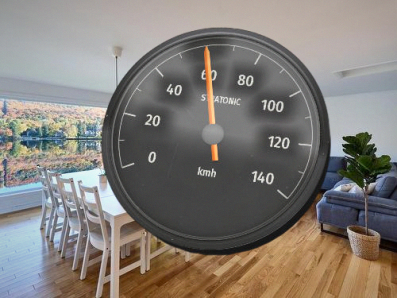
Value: 60 km/h
